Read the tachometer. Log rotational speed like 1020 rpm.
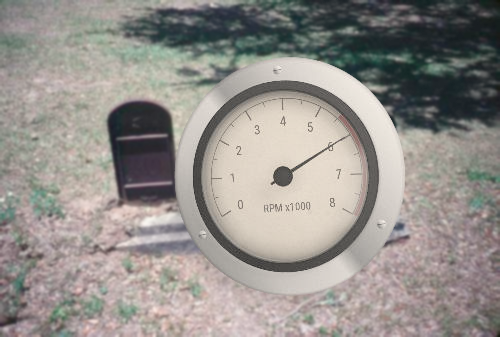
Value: 6000 rpm
